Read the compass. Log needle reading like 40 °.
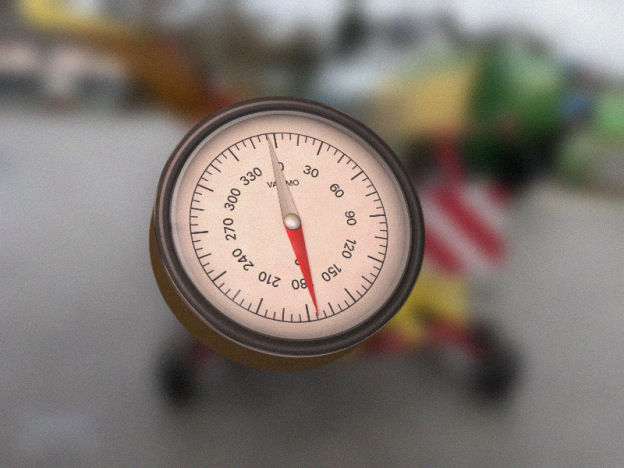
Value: 175 °
